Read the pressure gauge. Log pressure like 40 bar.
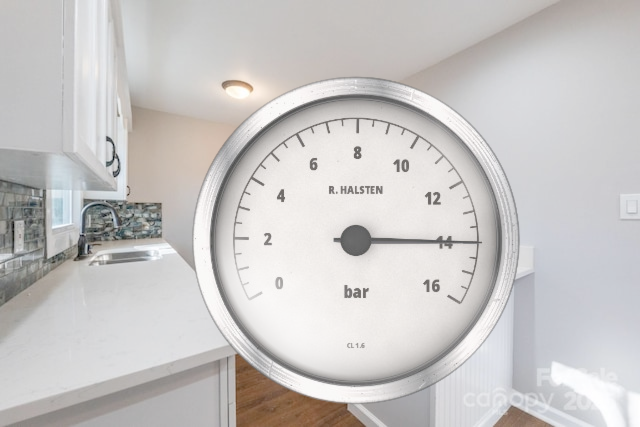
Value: 14 bar
